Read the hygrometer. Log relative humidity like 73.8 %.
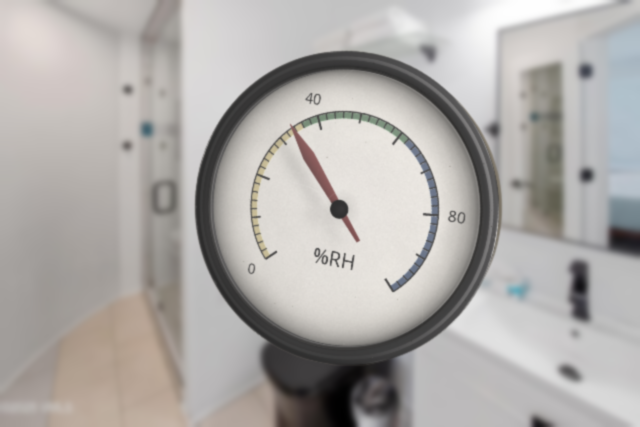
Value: 34 %
